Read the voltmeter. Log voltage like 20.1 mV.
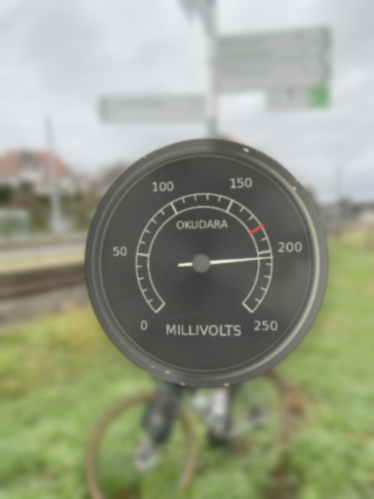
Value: 205 mV
